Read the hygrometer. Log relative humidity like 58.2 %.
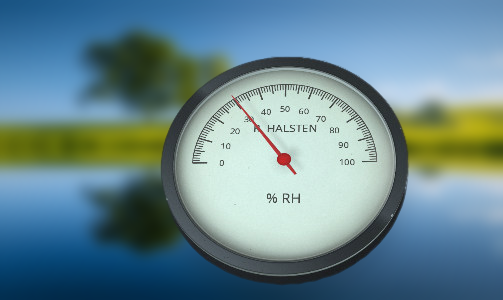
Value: 30 %
